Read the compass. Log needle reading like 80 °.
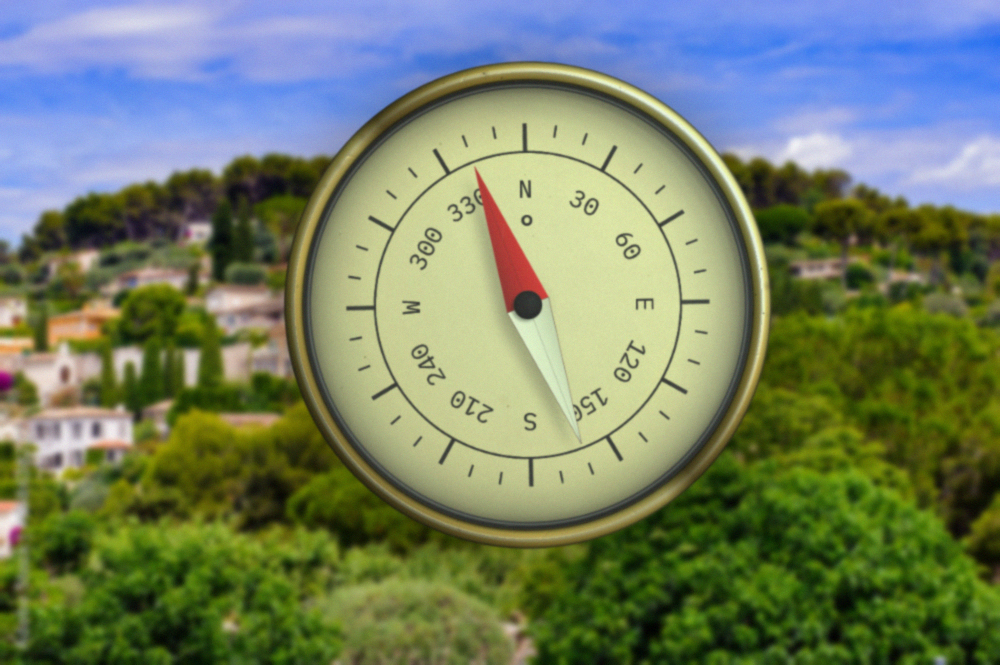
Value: 340 °
